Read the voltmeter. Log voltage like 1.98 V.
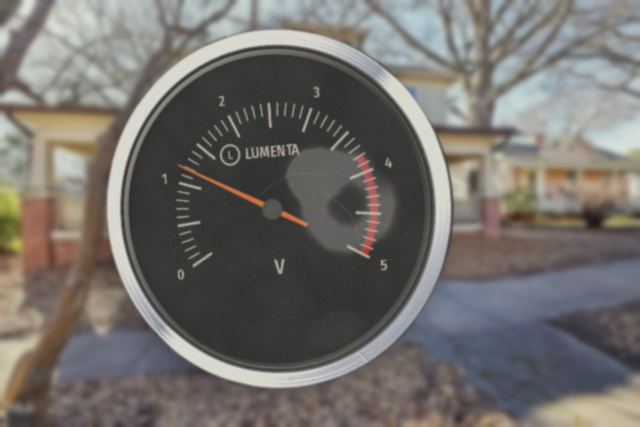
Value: 1.2 V
